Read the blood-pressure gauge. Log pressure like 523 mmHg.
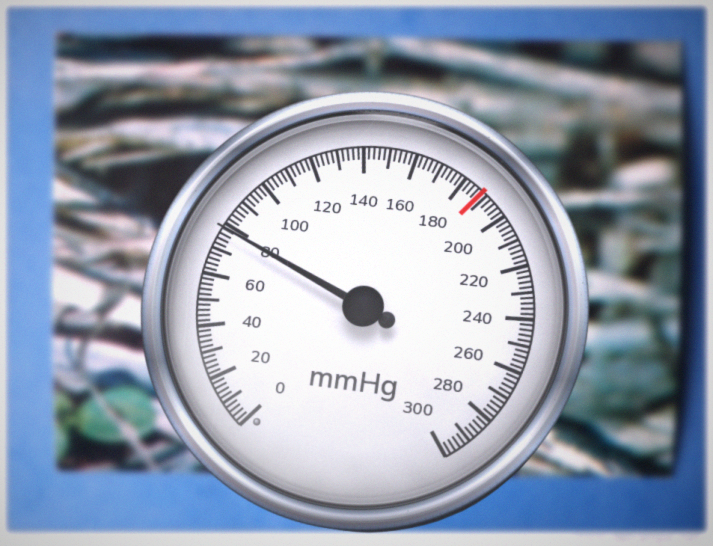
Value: 78 mmHg
